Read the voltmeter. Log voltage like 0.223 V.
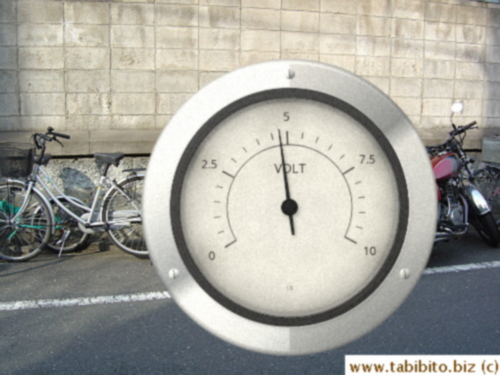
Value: 4.75 V
